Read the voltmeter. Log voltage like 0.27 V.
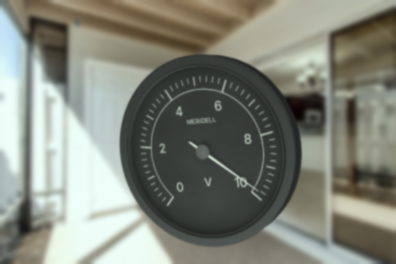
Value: 9.8 V
